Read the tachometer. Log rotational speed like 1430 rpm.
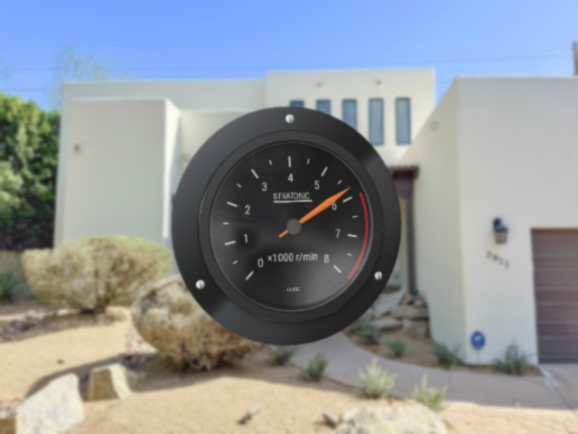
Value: 5750 rpm
